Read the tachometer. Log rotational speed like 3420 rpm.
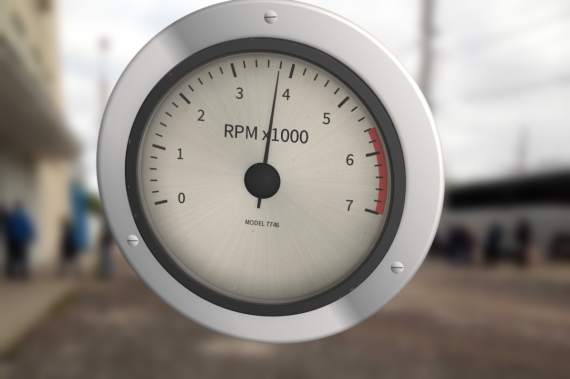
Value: 3800 rpm
